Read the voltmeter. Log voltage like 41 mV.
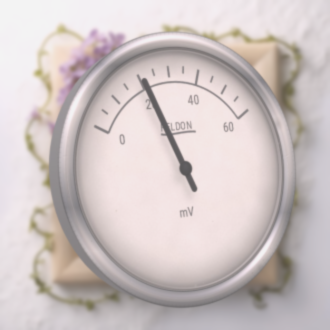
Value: 20 mV
